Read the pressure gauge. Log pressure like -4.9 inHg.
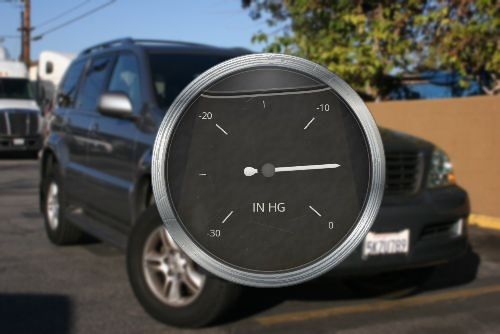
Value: -5 inHg
